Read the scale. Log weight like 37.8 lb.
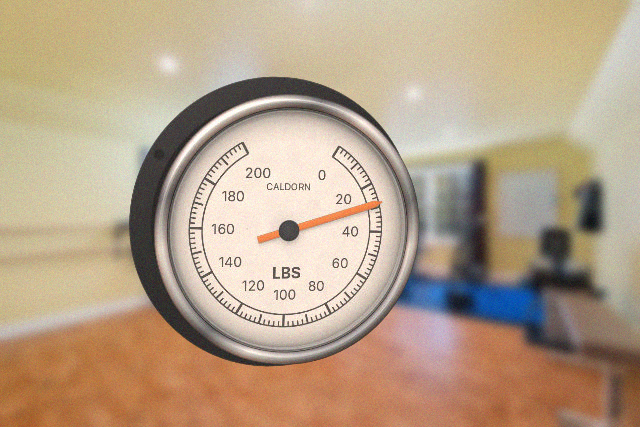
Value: 28 lb
